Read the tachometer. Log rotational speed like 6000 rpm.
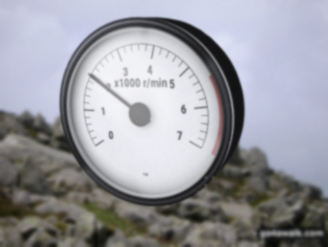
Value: 2000 rpm
